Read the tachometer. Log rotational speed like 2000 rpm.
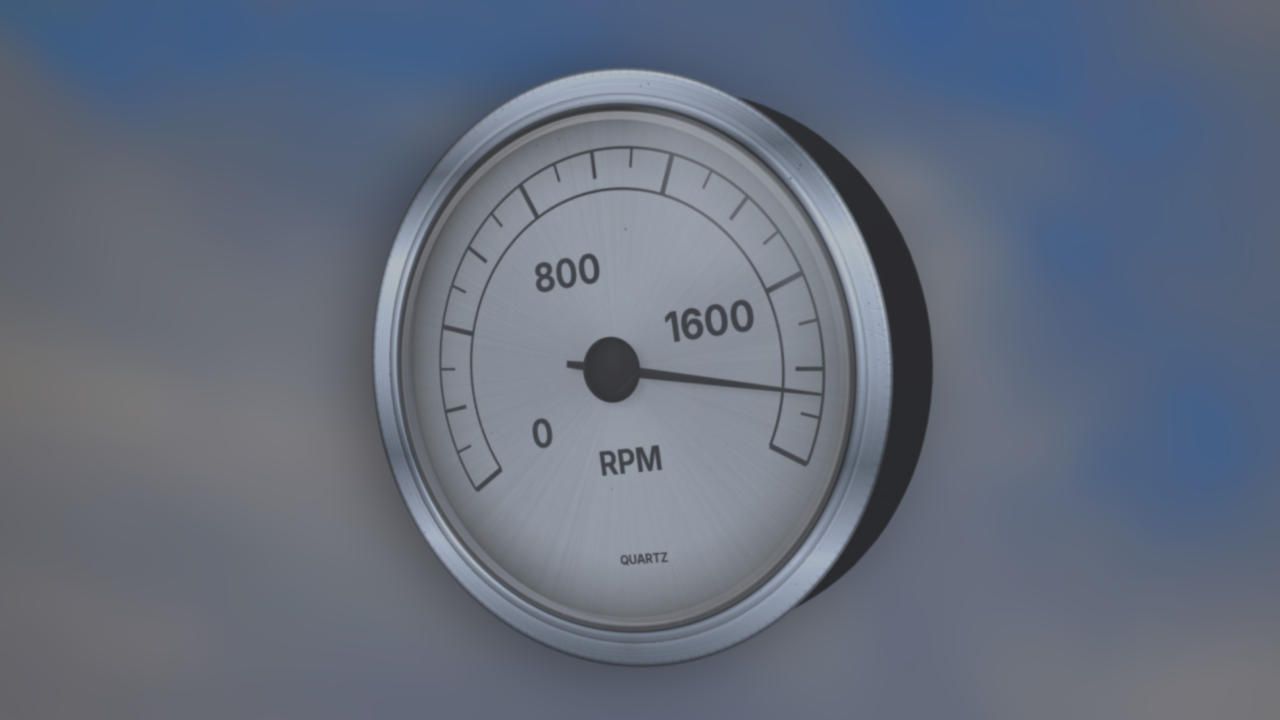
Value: 1850 rpm
